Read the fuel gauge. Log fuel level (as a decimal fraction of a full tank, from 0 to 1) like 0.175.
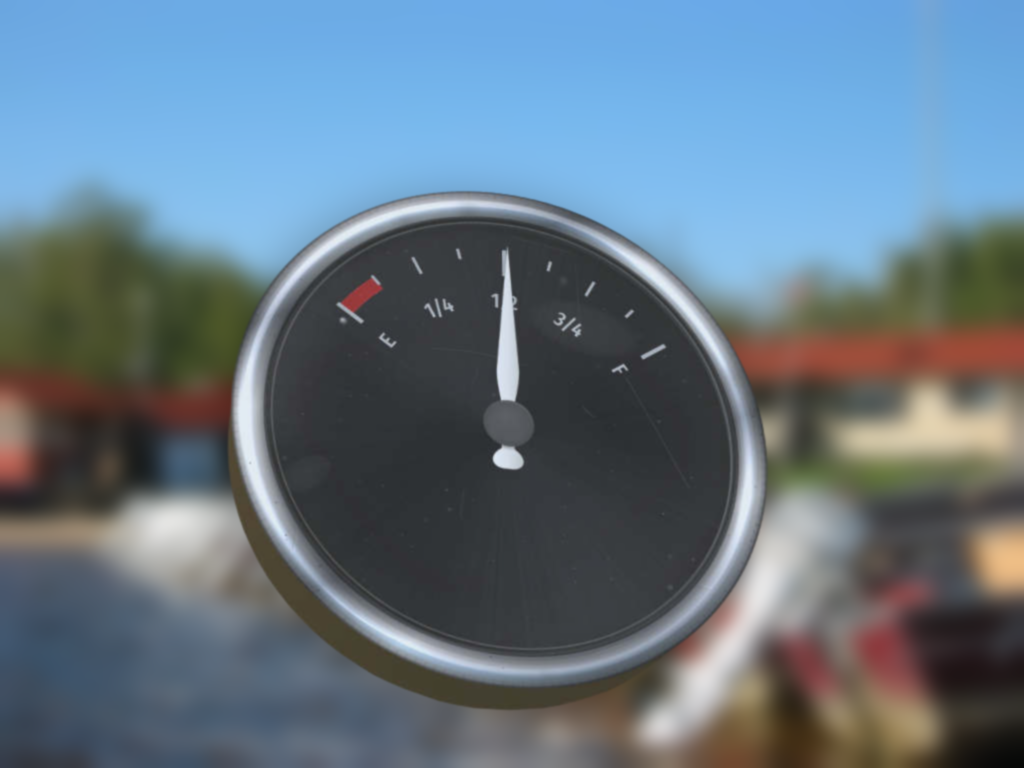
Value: 0.5
